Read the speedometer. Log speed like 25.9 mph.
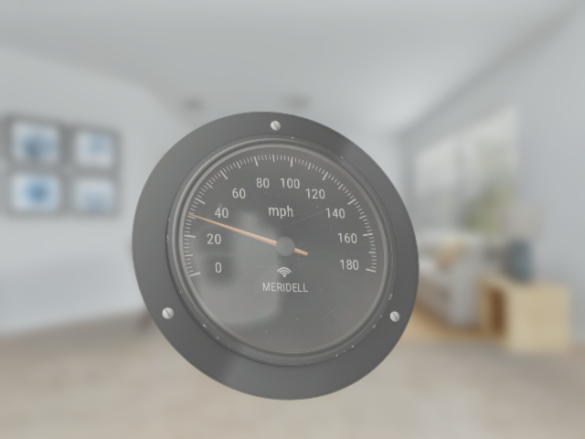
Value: 30 mph
